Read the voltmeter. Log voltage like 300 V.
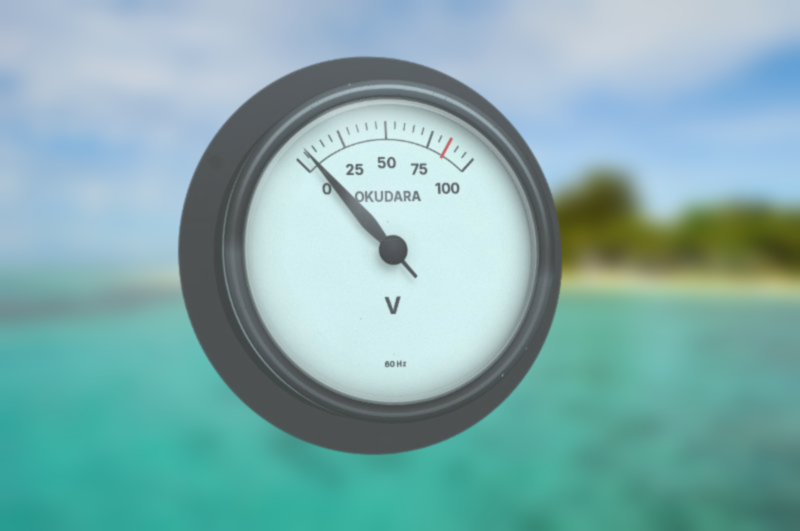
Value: 5 V
